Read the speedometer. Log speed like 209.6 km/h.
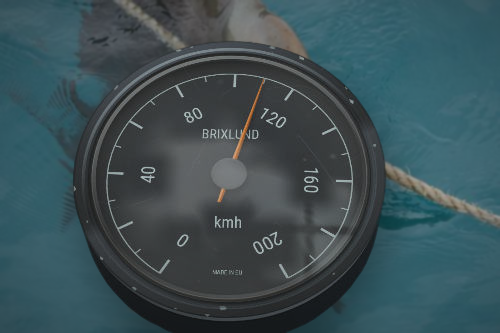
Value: 110 km/h
